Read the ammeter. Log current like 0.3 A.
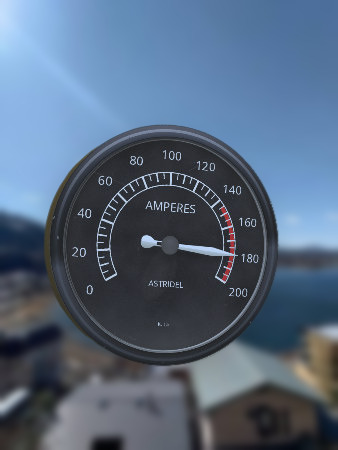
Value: 180 A
